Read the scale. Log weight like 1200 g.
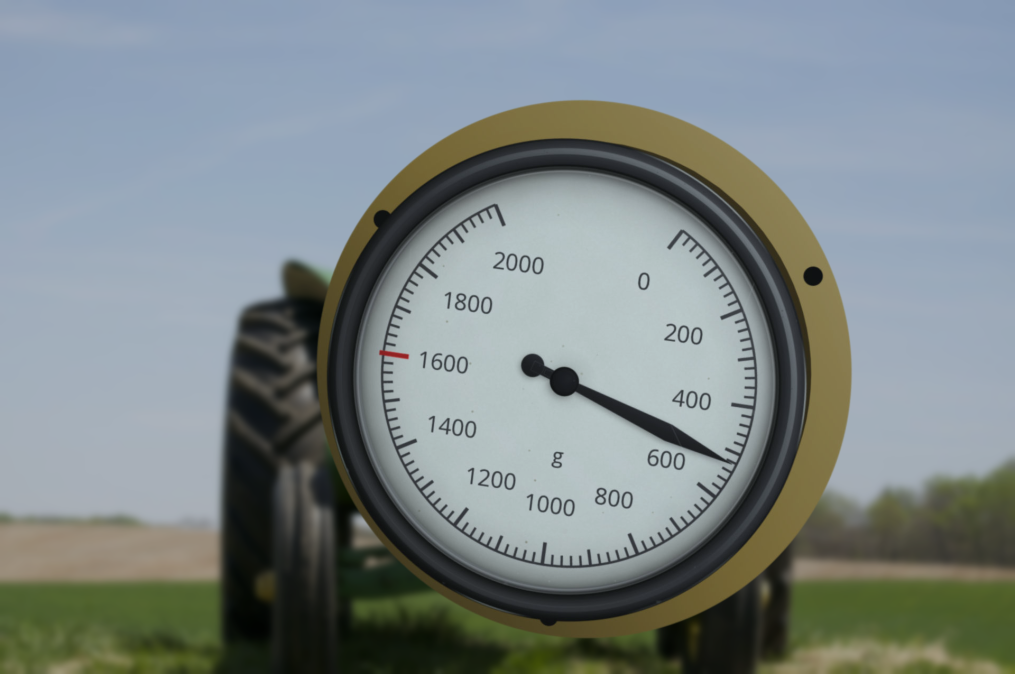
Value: 520 g
